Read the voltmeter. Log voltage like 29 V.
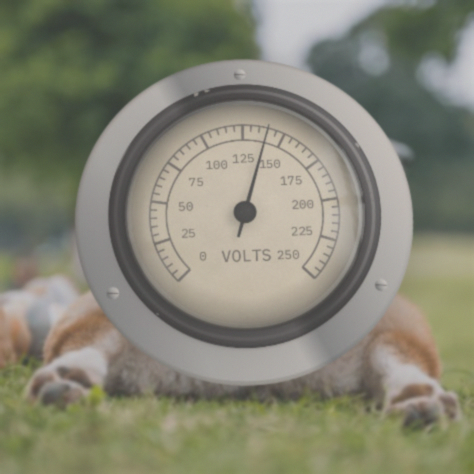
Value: 140 V
